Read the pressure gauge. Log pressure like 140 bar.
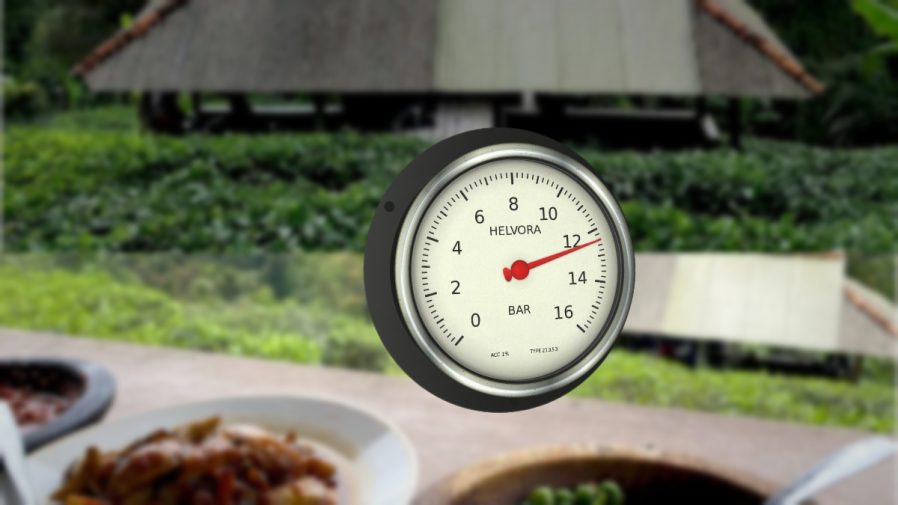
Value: 12.4 bar
